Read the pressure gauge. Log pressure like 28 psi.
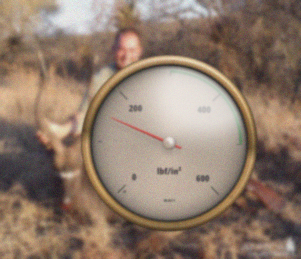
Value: 150 psi
